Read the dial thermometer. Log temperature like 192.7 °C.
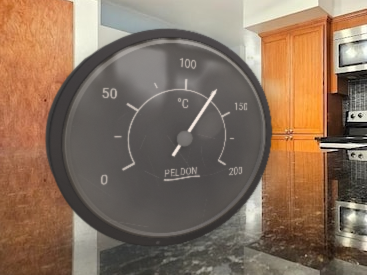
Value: 125 °C
